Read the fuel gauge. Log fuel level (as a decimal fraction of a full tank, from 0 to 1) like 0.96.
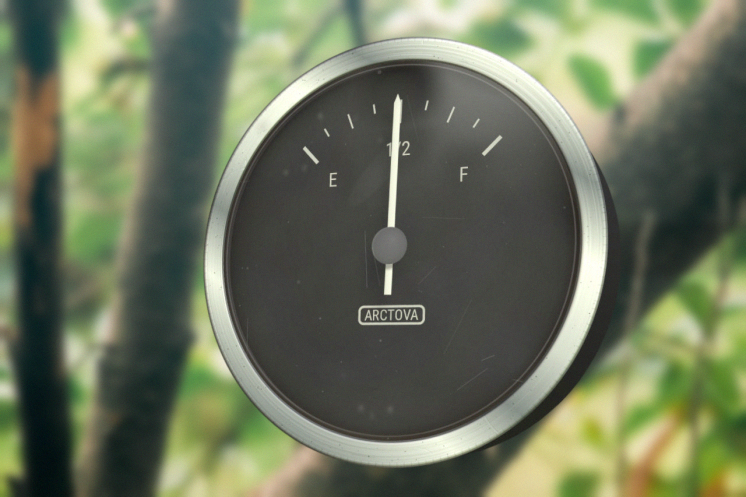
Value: 0.5
